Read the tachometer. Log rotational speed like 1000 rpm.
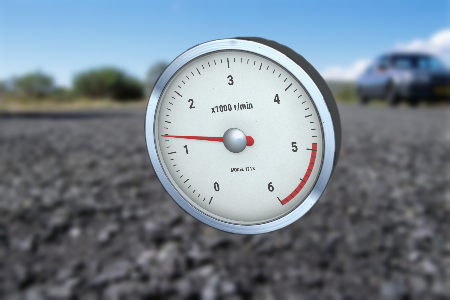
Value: 1300 rpm
